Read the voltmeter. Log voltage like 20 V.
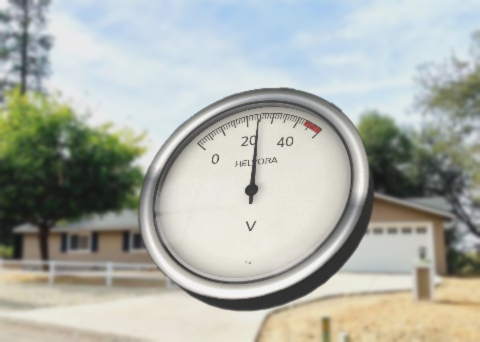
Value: 25 V
